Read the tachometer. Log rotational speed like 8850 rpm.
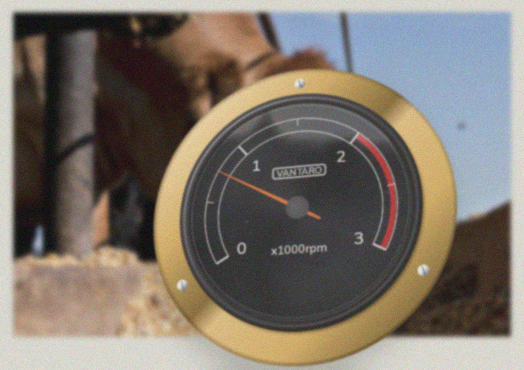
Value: 750 rpm
